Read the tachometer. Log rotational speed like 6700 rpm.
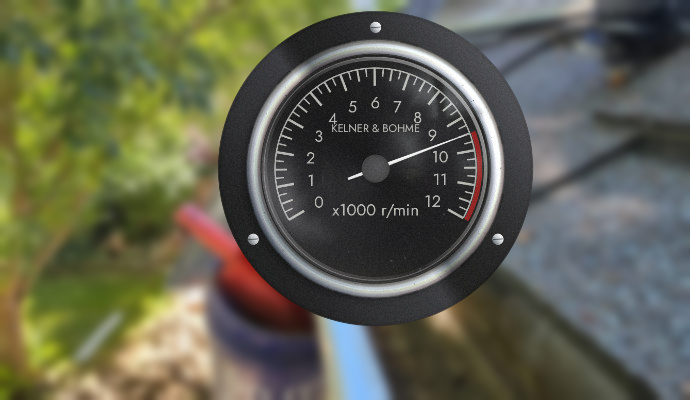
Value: 9500 rpm
